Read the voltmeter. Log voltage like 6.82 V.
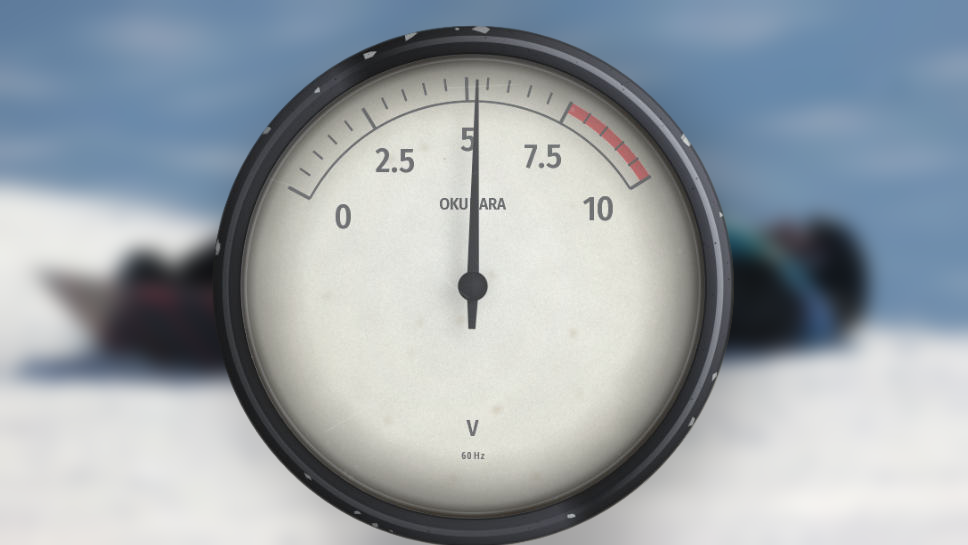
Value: 5.25 V
